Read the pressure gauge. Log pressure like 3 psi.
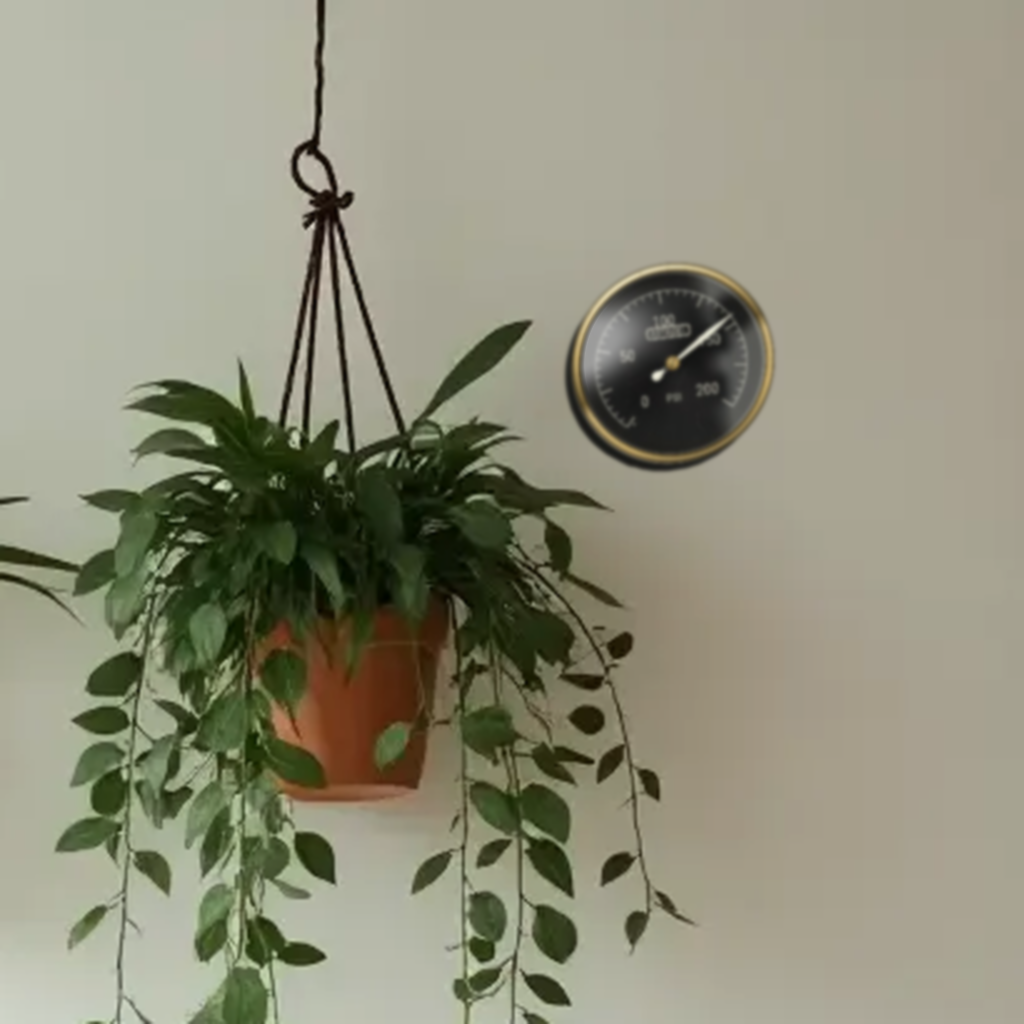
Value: 145 psi
